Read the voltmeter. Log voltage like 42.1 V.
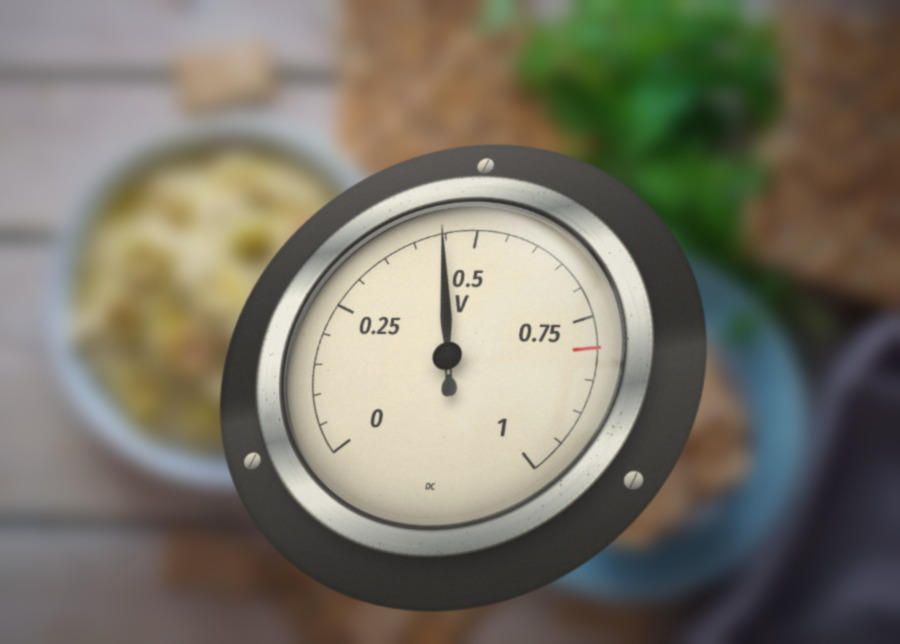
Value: 0.45 V
